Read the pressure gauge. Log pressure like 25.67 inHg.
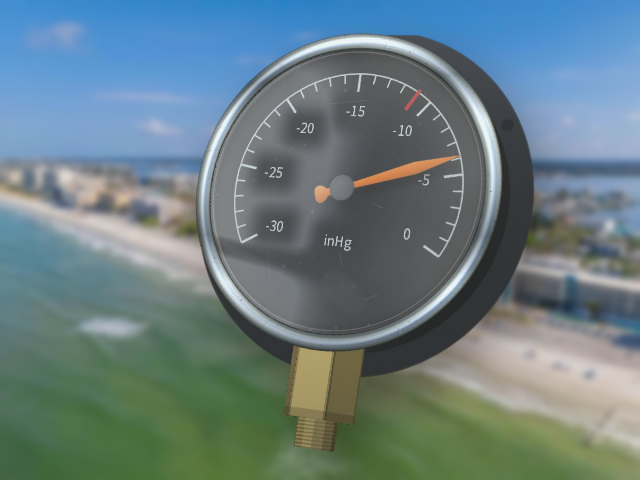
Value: -6 inHg
